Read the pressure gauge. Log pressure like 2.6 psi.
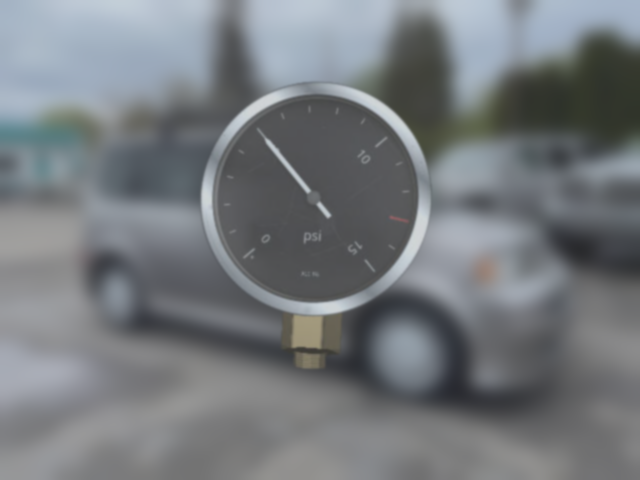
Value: 5 psi
